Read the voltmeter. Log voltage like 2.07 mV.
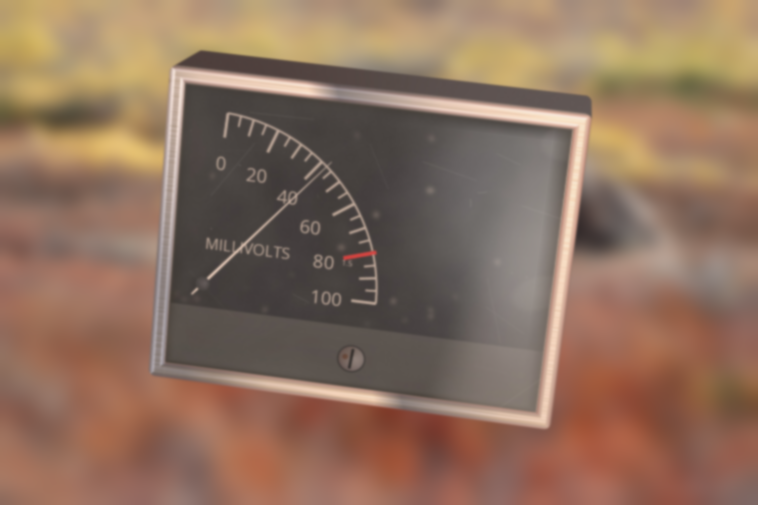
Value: 42.5 mV
